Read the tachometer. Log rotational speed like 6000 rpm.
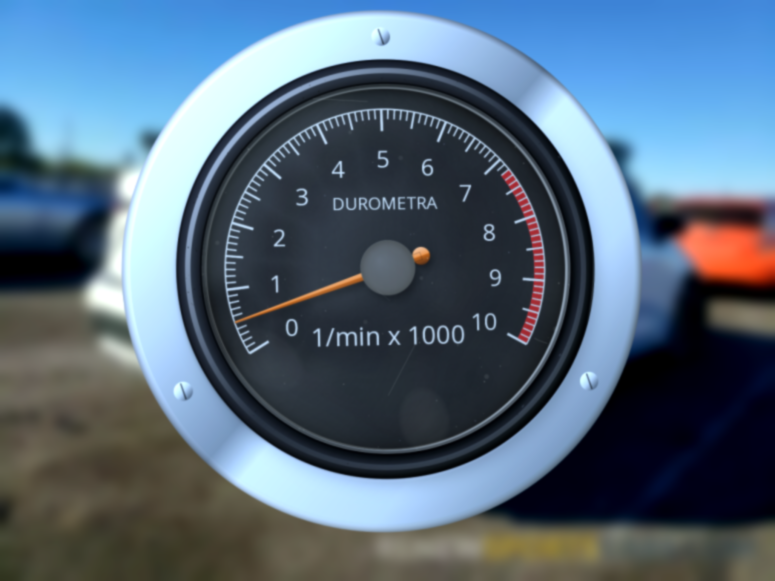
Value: 500 rpm
